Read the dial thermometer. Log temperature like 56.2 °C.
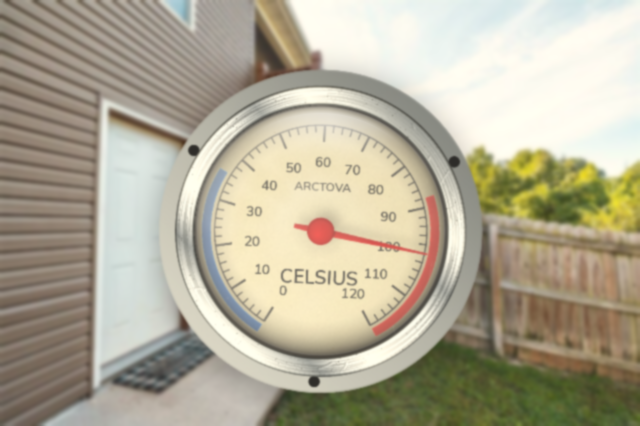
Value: 100 °C
